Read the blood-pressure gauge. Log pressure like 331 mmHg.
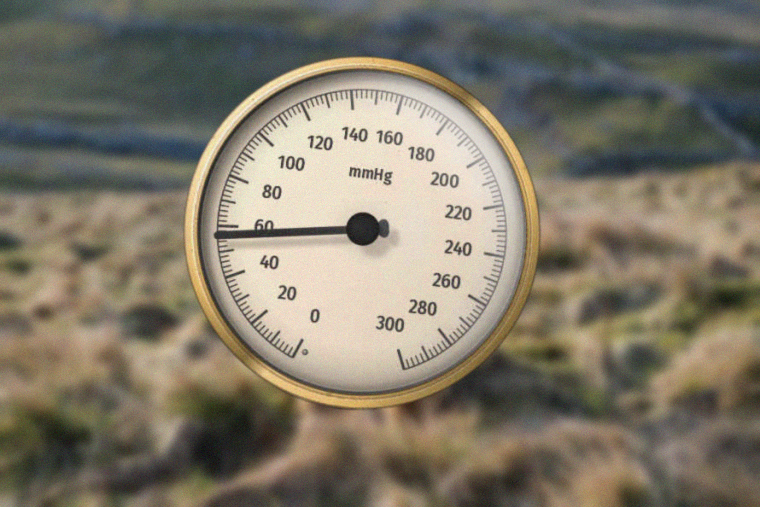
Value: 56 mmHg
